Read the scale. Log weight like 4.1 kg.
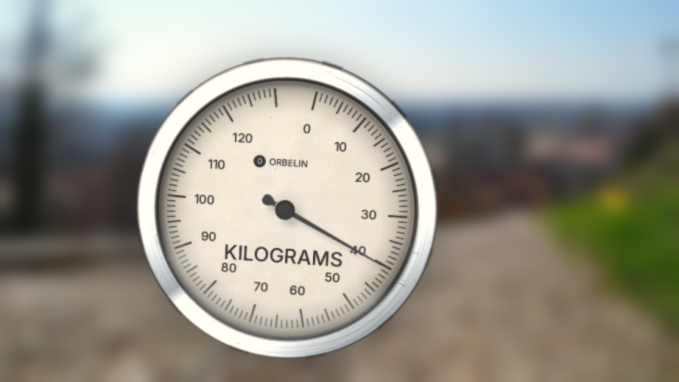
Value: 40 kg
